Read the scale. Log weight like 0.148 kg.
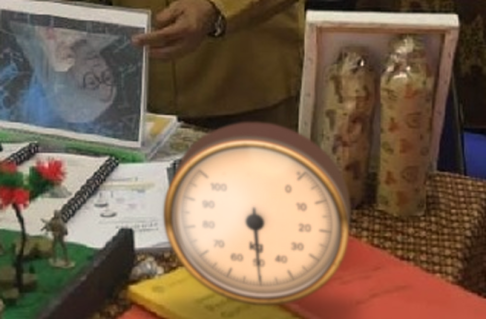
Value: 50 kg
